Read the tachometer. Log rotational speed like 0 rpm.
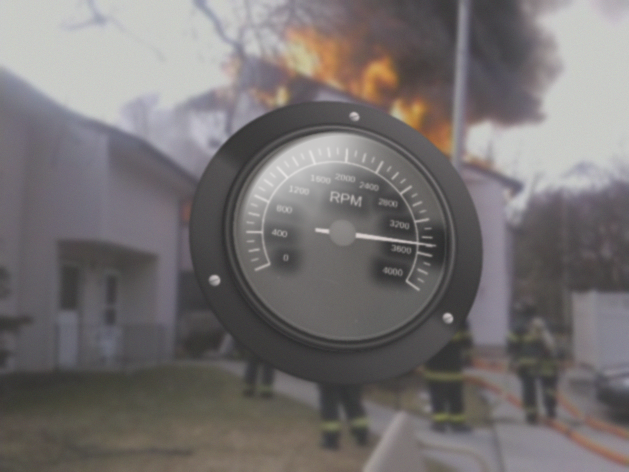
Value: 3500 rpm
